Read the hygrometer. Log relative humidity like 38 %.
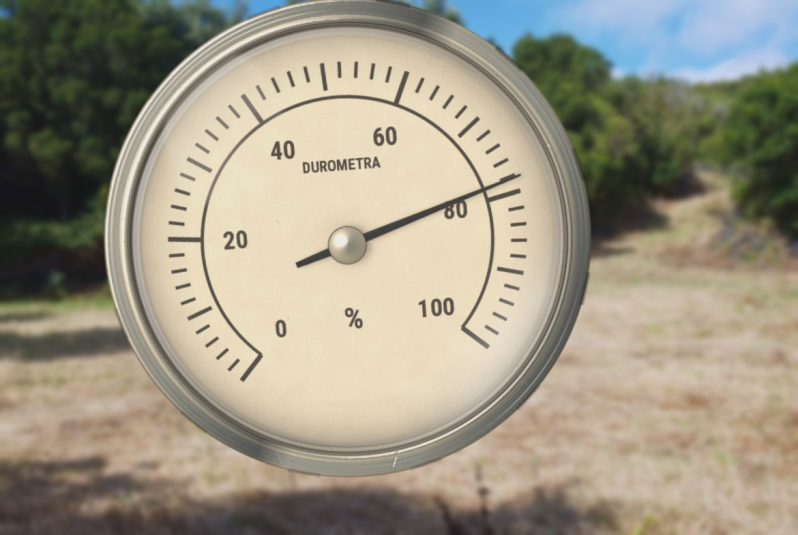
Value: 78 %
